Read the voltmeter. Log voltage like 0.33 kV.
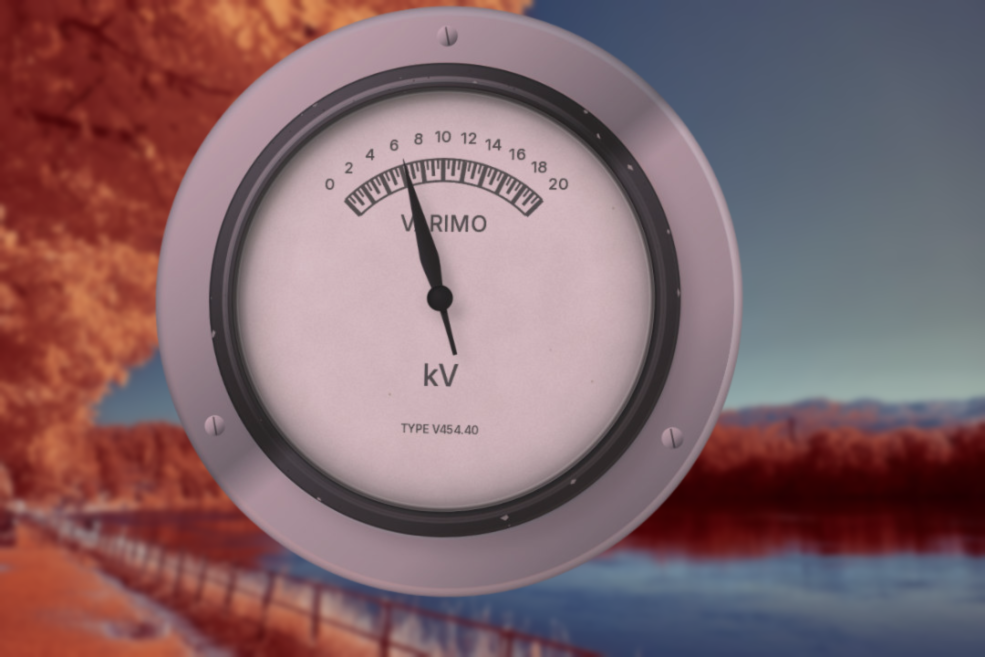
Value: 6.5 kV
